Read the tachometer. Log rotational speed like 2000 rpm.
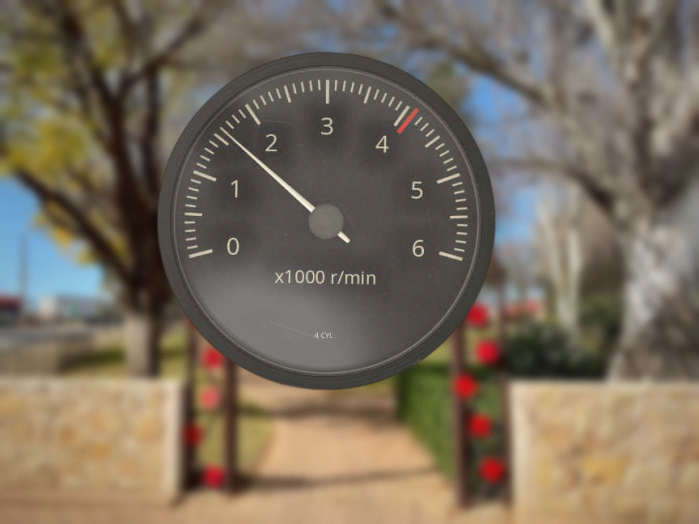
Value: 1600 rpm
